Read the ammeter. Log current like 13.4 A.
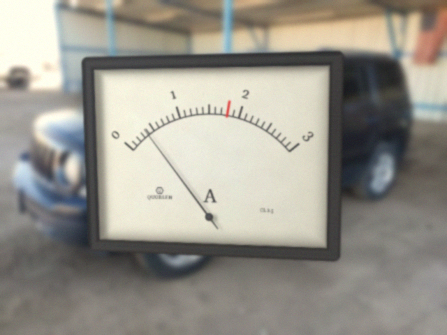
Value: 0.4 A
